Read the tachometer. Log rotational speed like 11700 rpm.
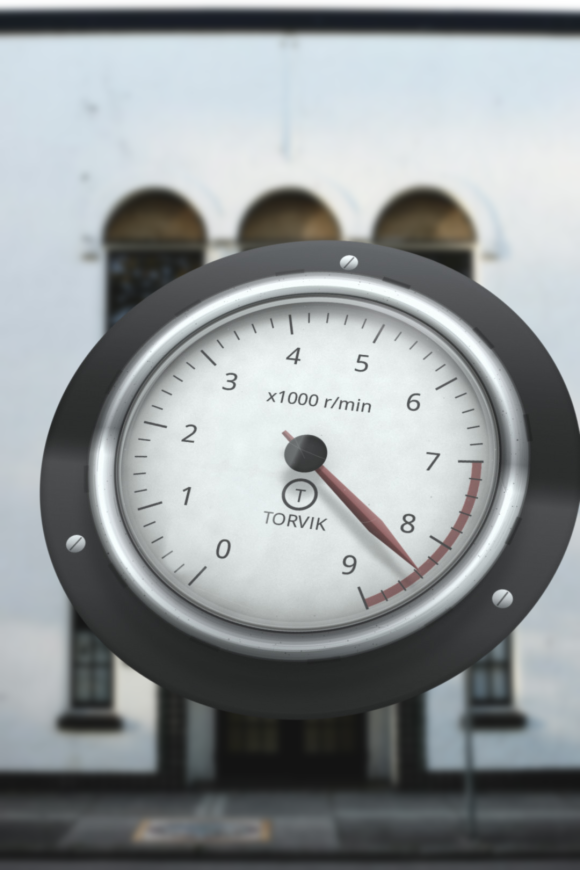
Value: 8400 rpm
